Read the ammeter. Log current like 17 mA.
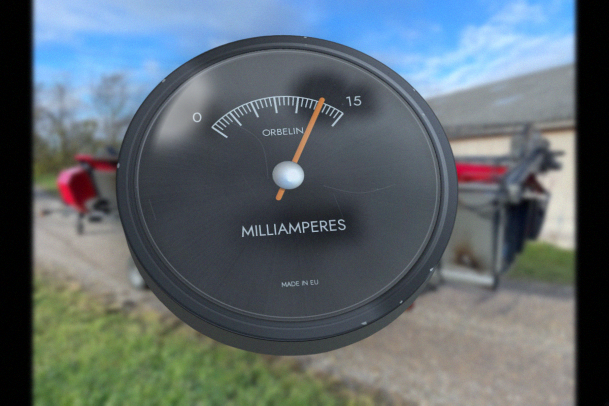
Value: 12.5 mA
